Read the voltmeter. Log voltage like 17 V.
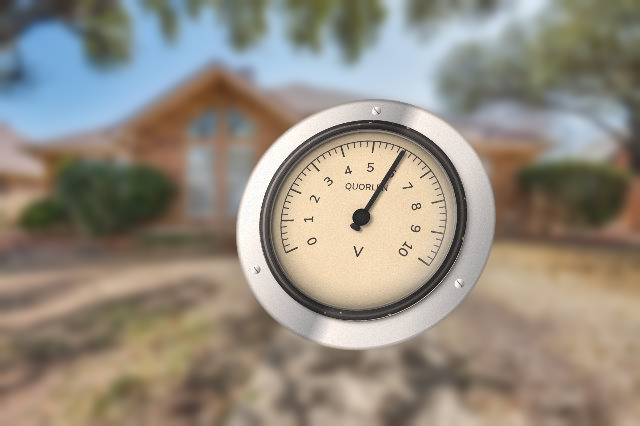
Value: 6 V
